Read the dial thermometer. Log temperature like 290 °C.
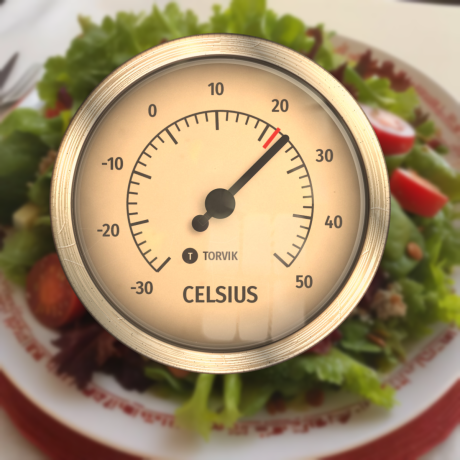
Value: 24 °C
